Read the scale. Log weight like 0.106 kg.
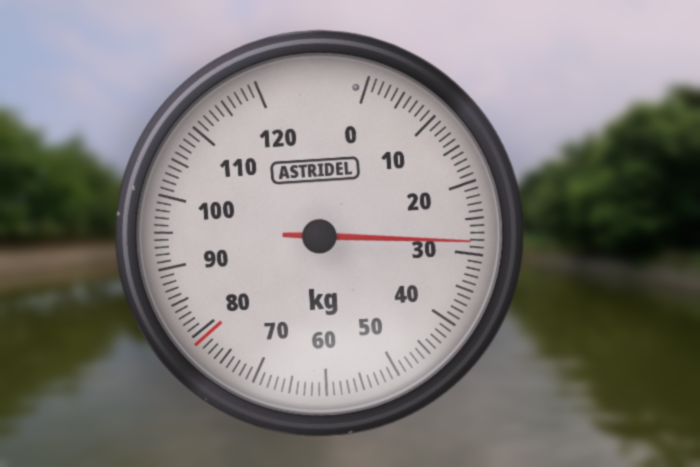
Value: 28 kg
